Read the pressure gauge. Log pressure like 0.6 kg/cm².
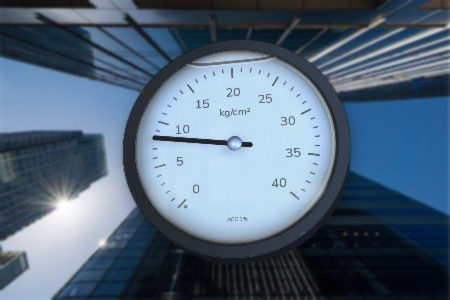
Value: 8 kg/cm²
